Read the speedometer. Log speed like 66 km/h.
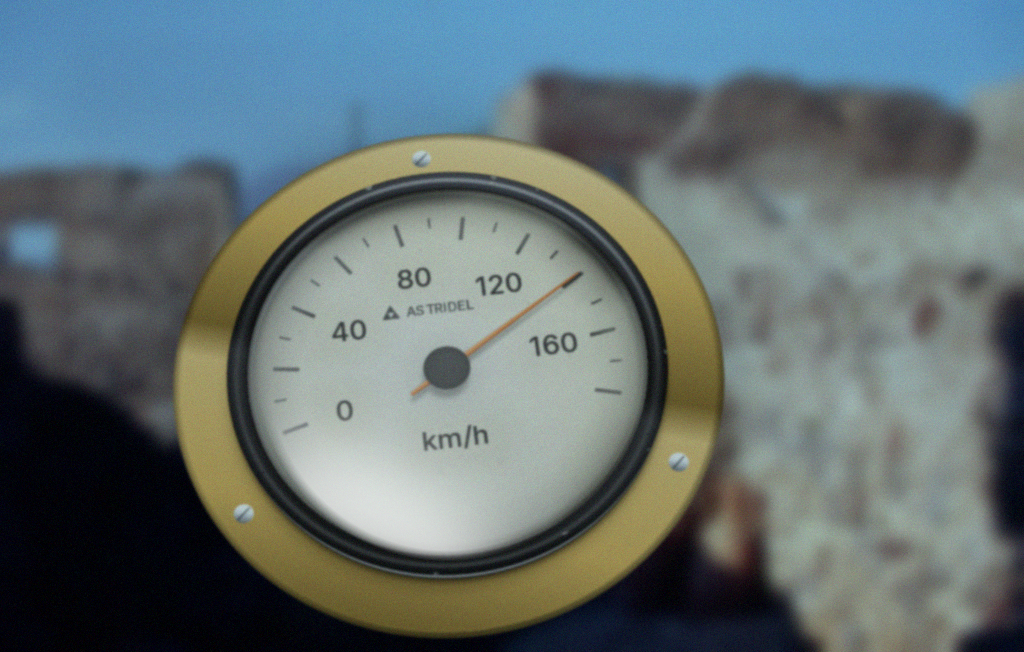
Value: 140 km/h
